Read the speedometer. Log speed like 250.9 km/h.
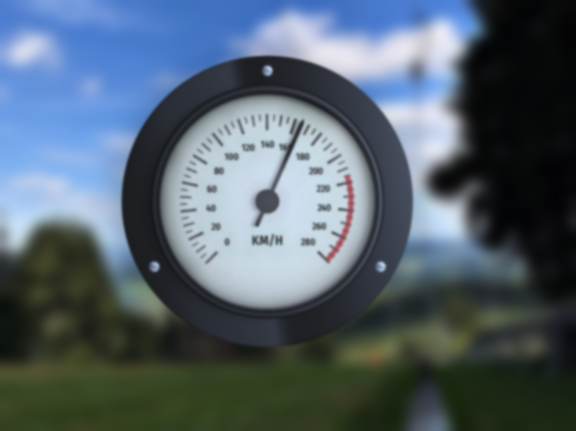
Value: 165 km/h
